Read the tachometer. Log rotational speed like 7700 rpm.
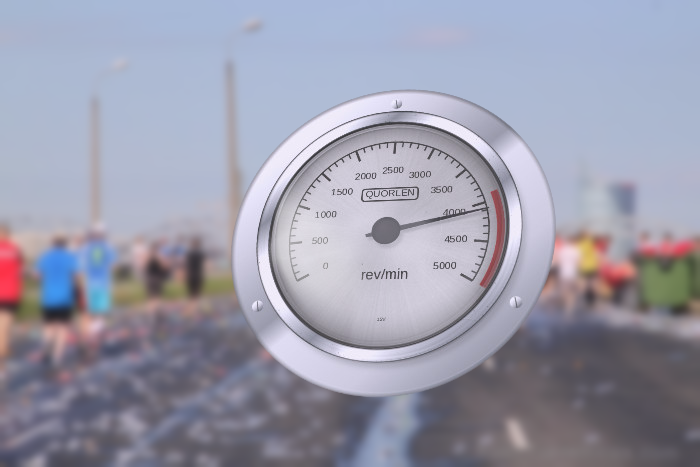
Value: 4100 rpm
